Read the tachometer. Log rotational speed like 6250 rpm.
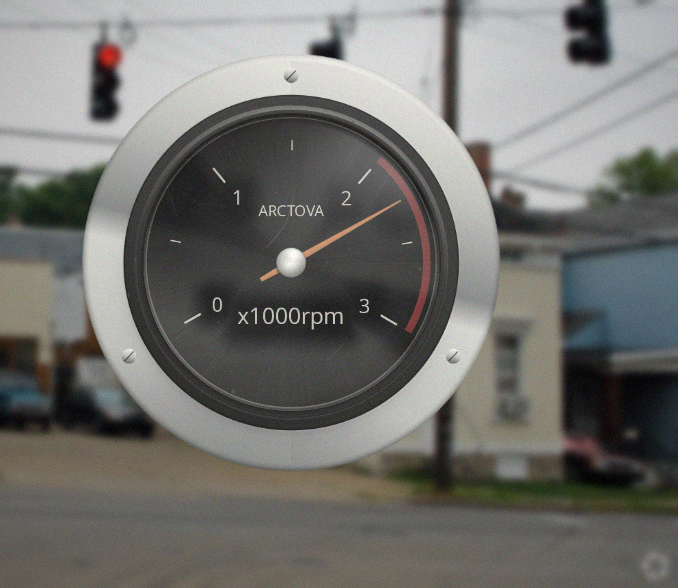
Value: 2250 rpm
